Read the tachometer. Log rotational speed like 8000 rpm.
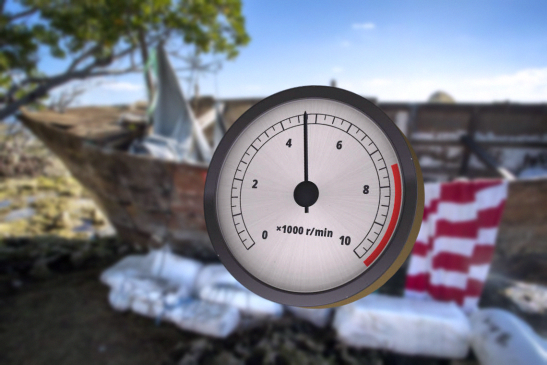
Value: 4750 rpm
